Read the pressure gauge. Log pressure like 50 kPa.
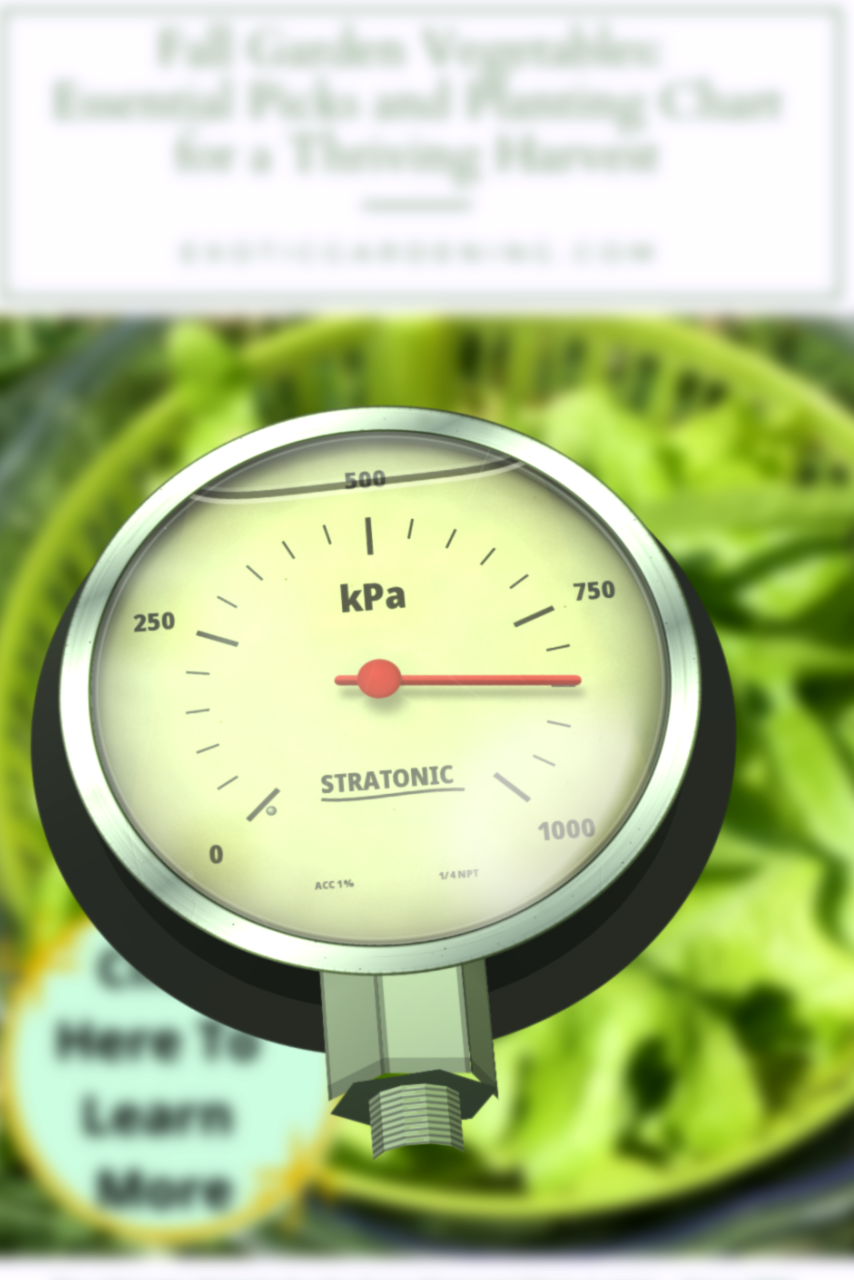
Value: 850 kPa
